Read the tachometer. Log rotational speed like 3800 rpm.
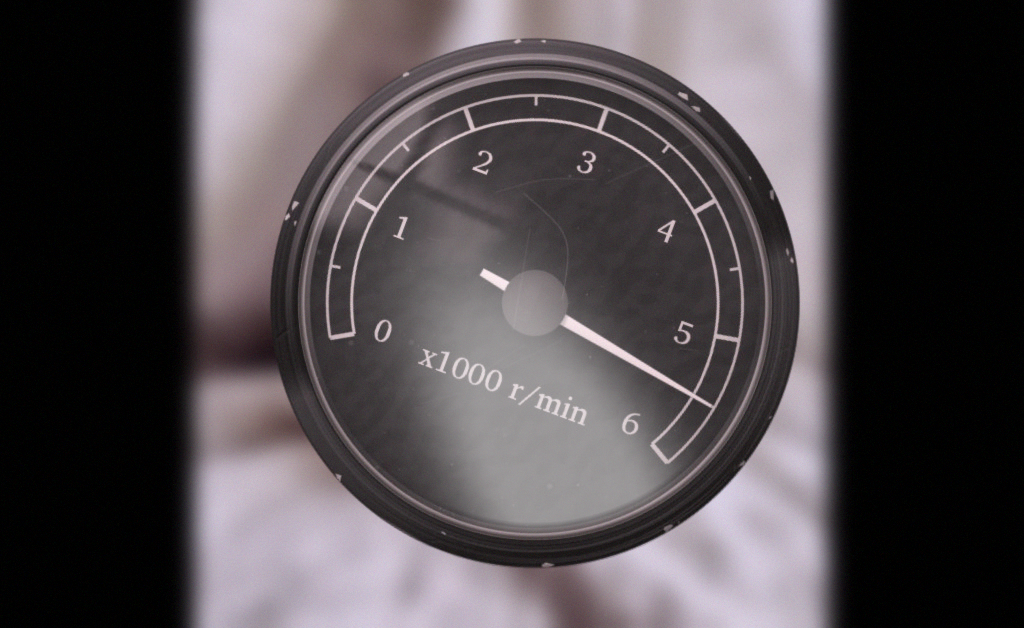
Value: 5500 rpm
